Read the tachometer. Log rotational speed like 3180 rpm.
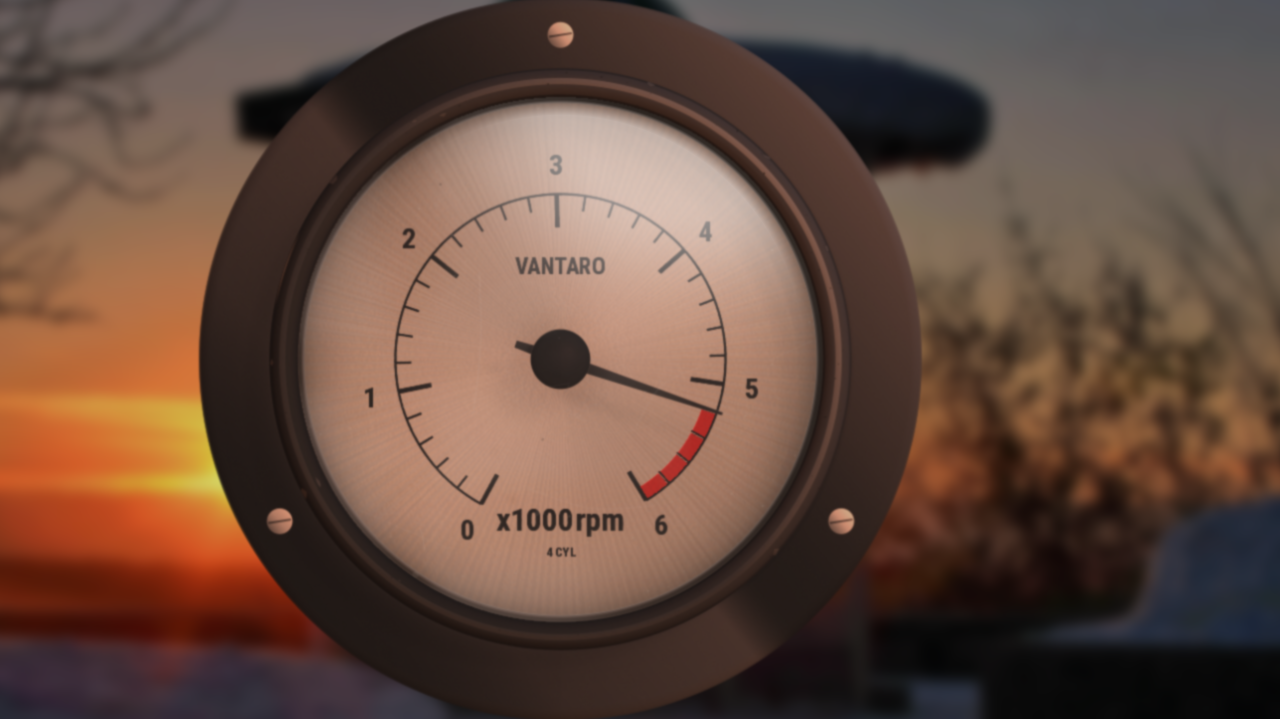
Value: 5200 rpm
